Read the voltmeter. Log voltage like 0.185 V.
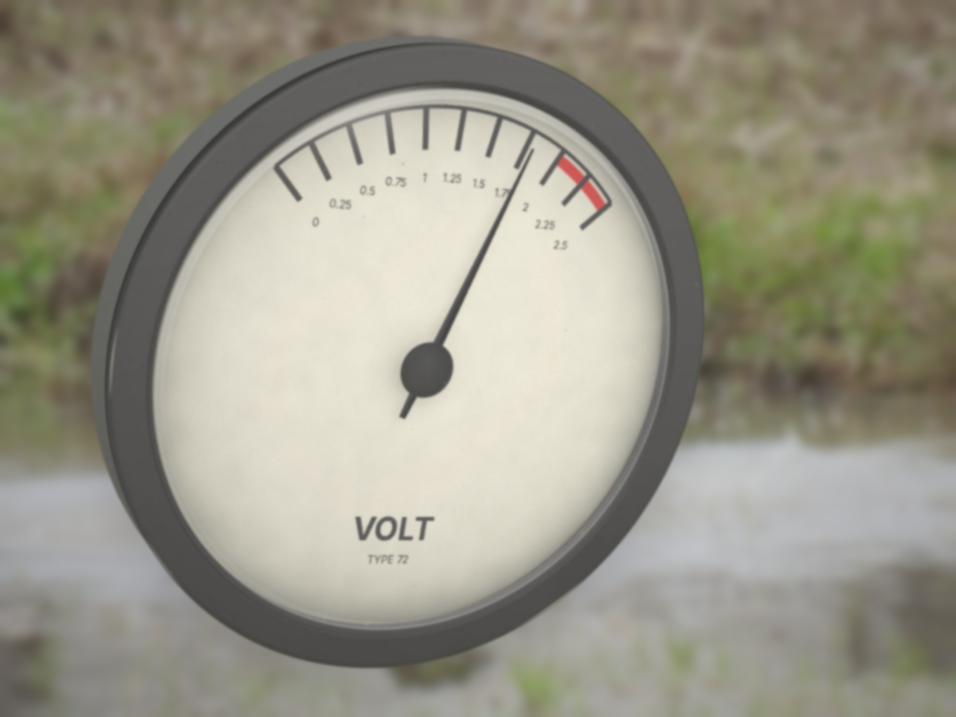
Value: 1.75 V
